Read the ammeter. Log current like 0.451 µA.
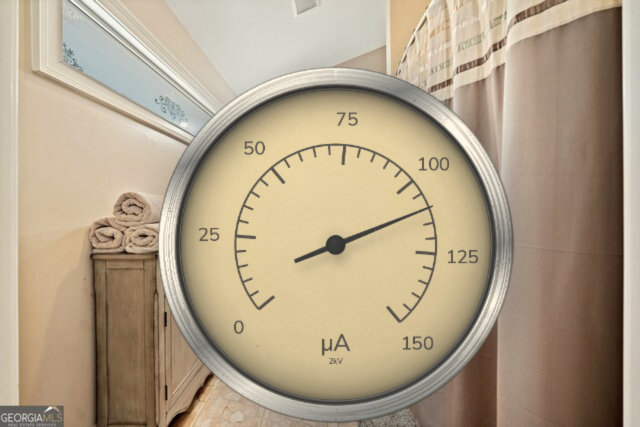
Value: 110 µA
